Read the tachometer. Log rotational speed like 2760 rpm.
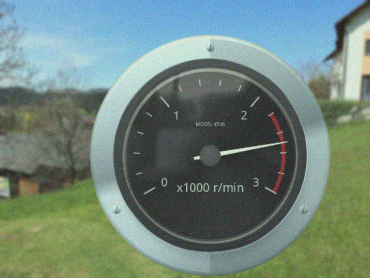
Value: 2500 rpm
